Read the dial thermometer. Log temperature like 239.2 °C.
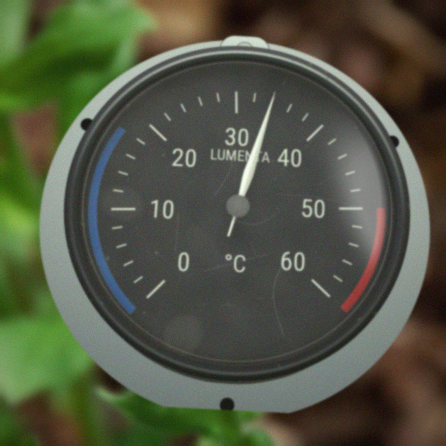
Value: 34 °C
